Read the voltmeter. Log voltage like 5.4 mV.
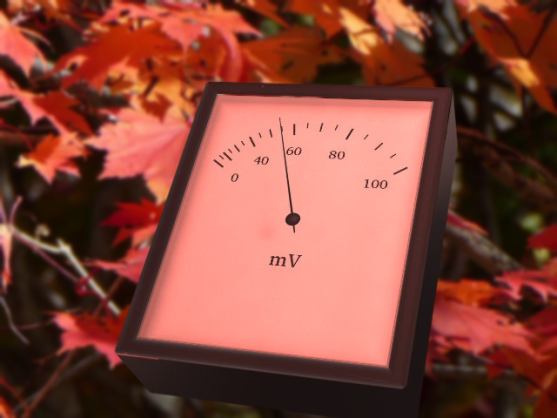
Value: 55 mV
